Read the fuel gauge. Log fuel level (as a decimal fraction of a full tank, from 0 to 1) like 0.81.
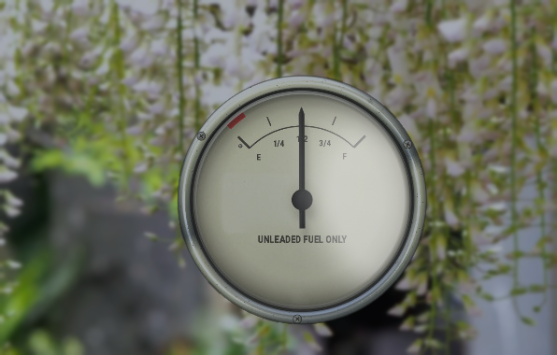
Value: 0.5
